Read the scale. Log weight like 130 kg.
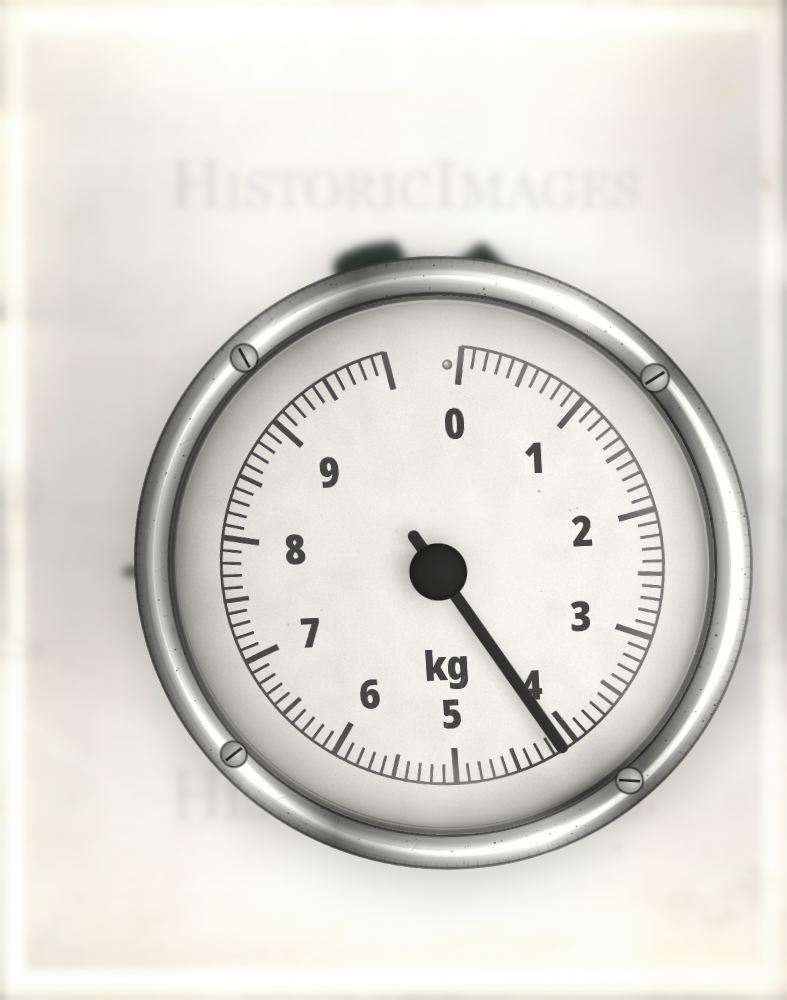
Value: 4.1 kg
